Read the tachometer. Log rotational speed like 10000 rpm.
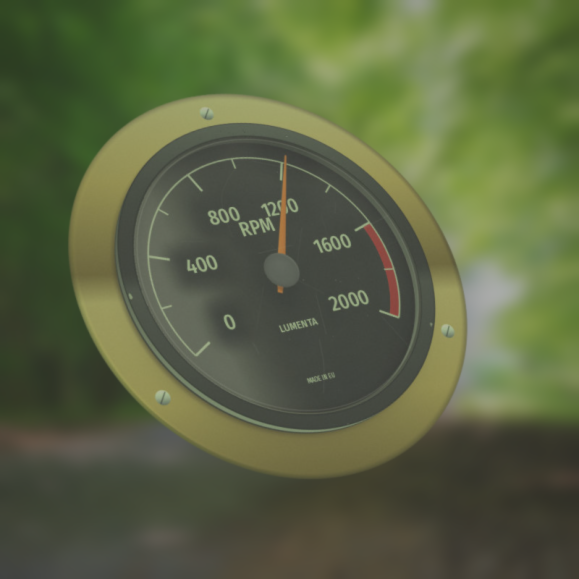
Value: 1200 rpm
